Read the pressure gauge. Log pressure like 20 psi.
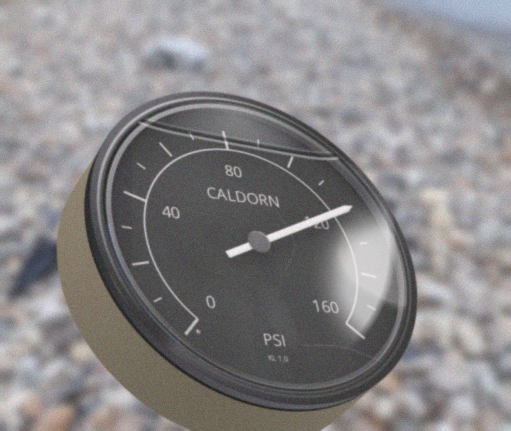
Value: 120 psi
